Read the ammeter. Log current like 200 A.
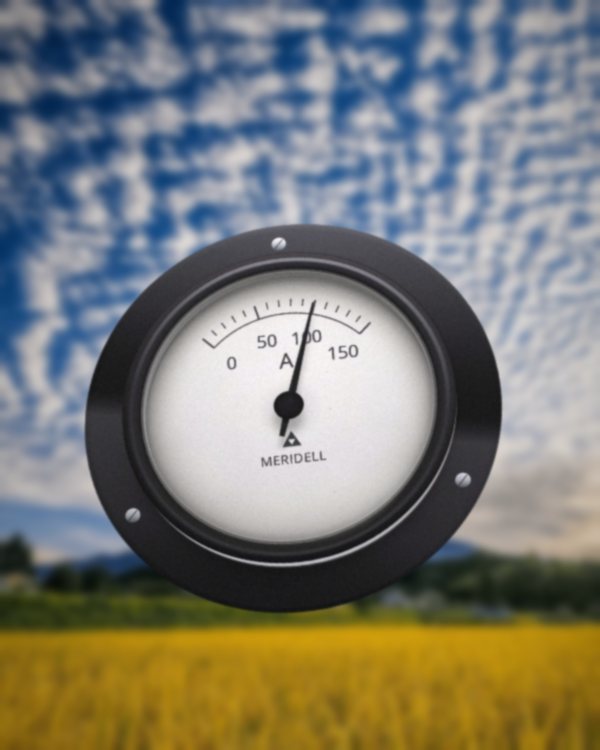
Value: 100 A
